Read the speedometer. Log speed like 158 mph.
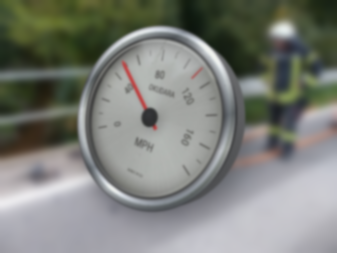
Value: 50 mph
